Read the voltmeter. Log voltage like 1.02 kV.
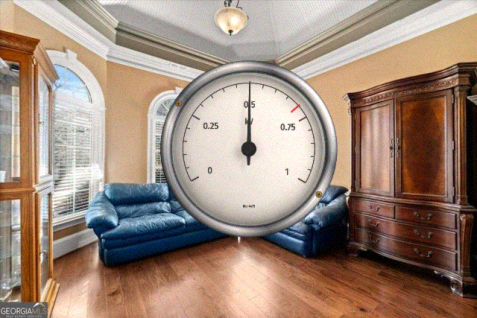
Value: 0.5 kV
